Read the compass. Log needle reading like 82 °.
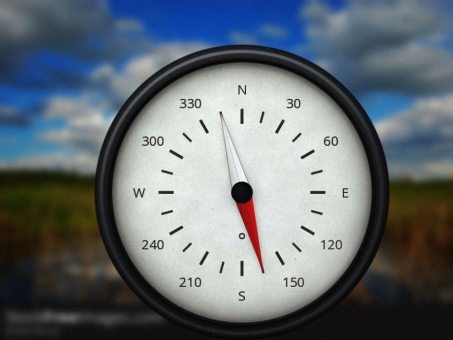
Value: 165 °
